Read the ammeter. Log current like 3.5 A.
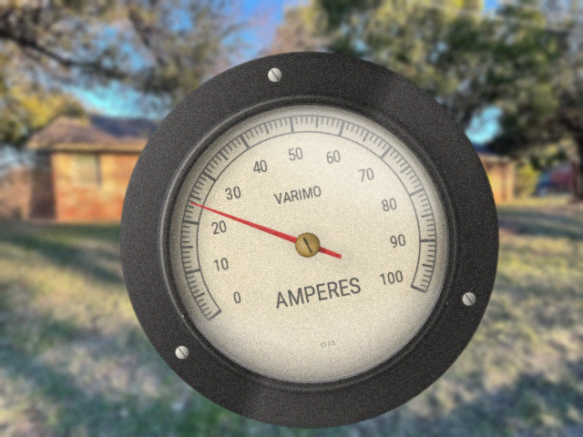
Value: 24 A
